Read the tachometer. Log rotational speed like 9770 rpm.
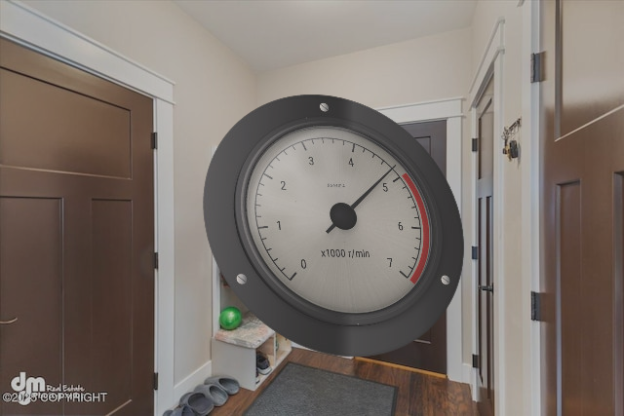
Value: 4800 rpm
